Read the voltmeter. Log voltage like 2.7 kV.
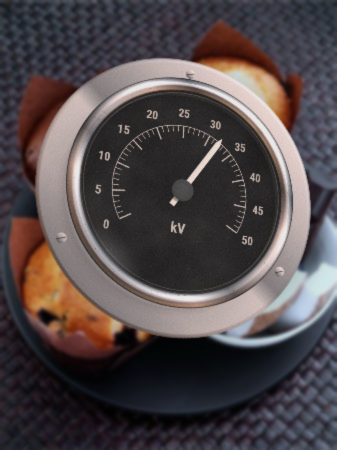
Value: 32 kV
